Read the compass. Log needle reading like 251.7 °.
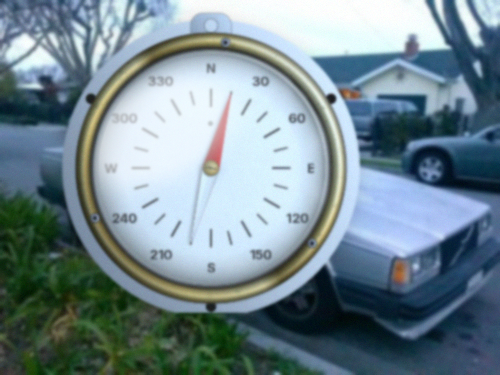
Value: 15 °
